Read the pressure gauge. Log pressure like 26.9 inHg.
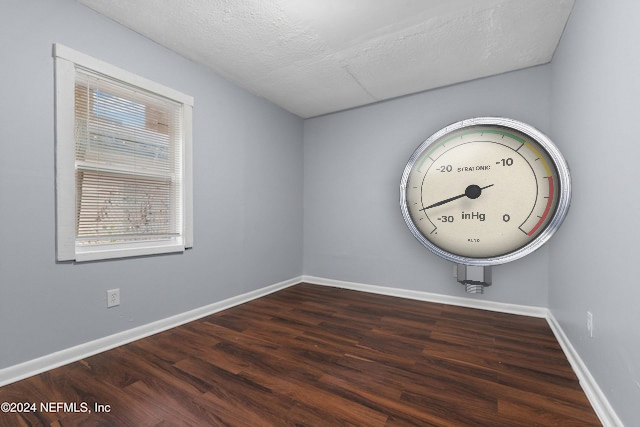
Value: -27 inHg
